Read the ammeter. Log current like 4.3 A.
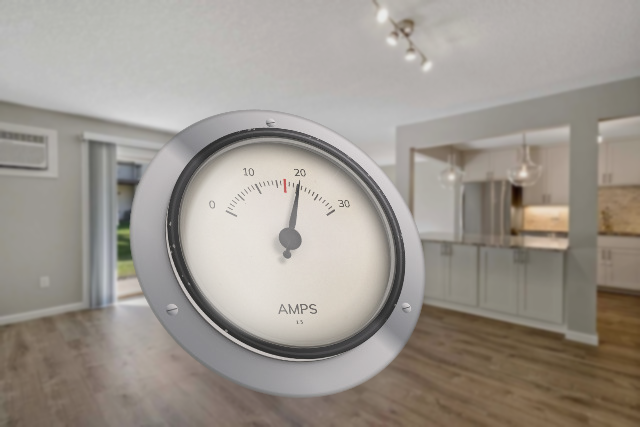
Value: 20 A
